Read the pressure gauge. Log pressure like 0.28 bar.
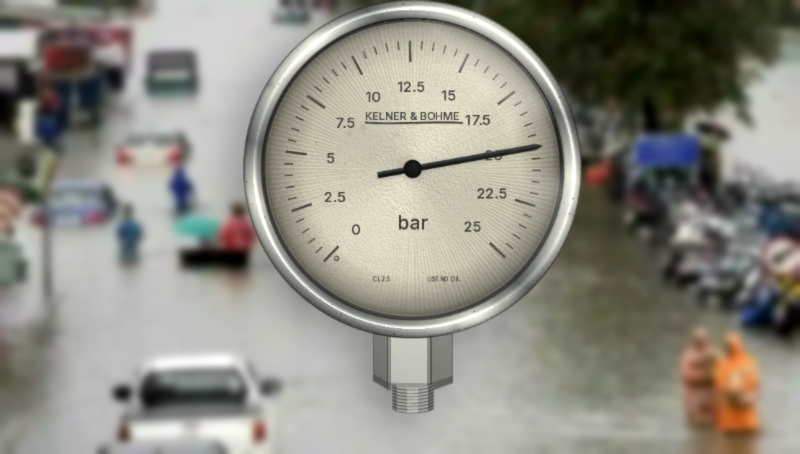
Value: 20 bar
